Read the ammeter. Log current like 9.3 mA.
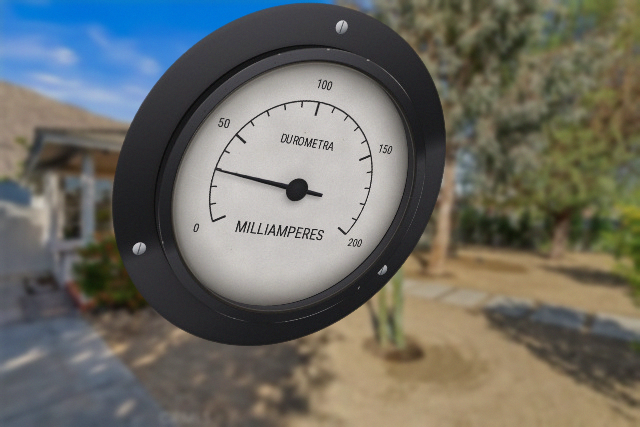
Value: 30 mA
